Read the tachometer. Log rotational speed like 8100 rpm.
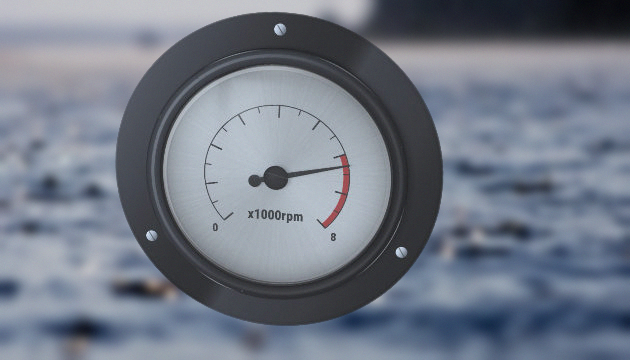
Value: 6250 rpm
